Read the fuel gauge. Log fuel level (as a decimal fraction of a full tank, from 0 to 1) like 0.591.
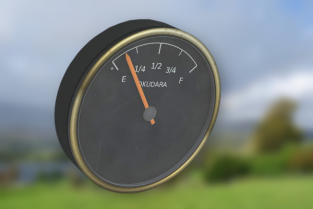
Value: 0.125
